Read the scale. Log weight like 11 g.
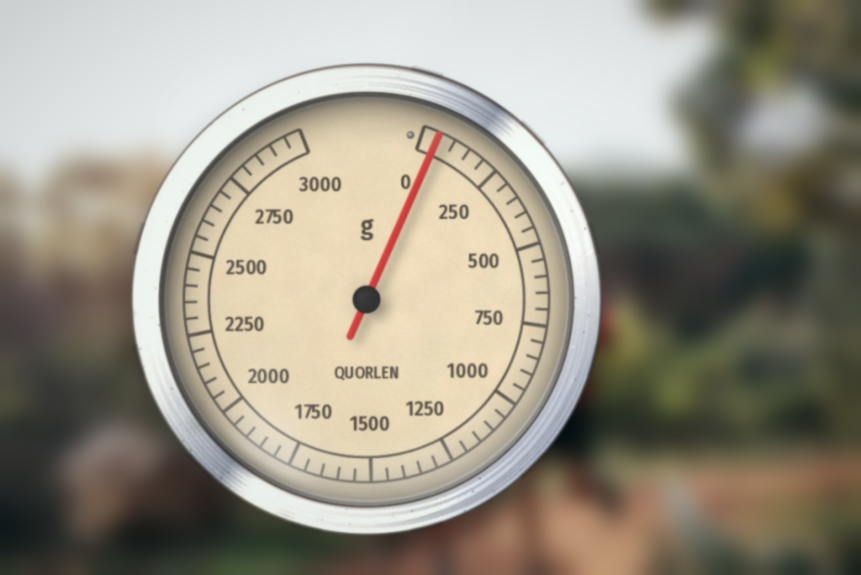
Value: 50 g
